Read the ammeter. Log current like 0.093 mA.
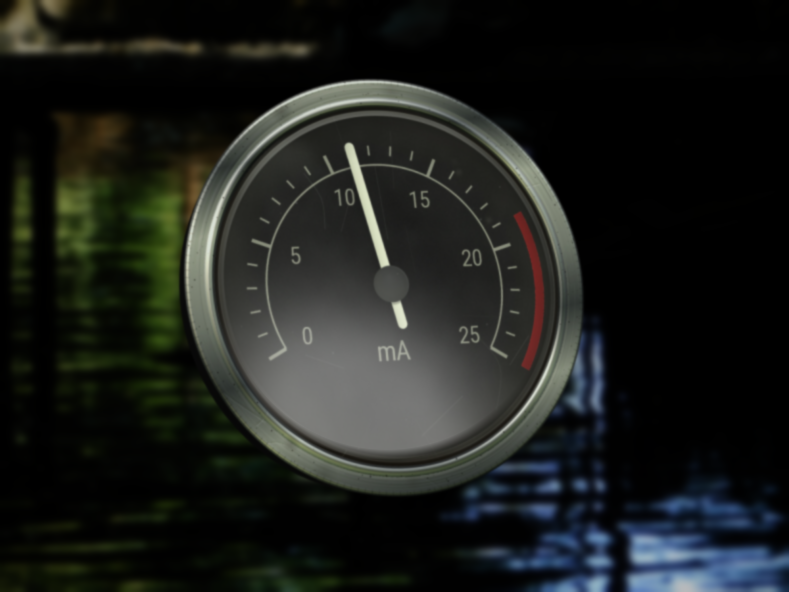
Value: 11 mA
